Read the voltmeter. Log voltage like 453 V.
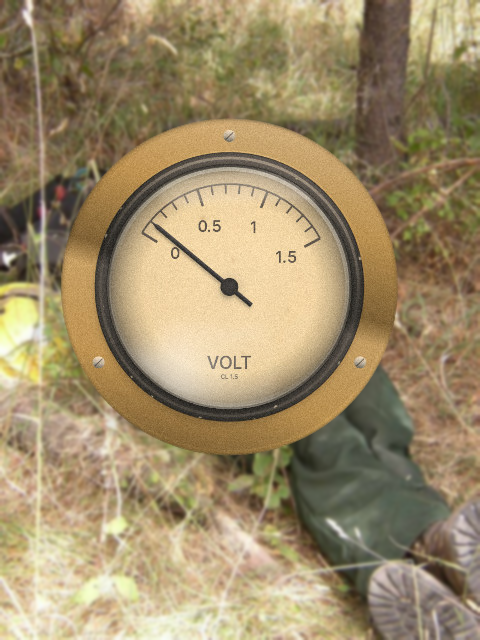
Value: 0.1 V
